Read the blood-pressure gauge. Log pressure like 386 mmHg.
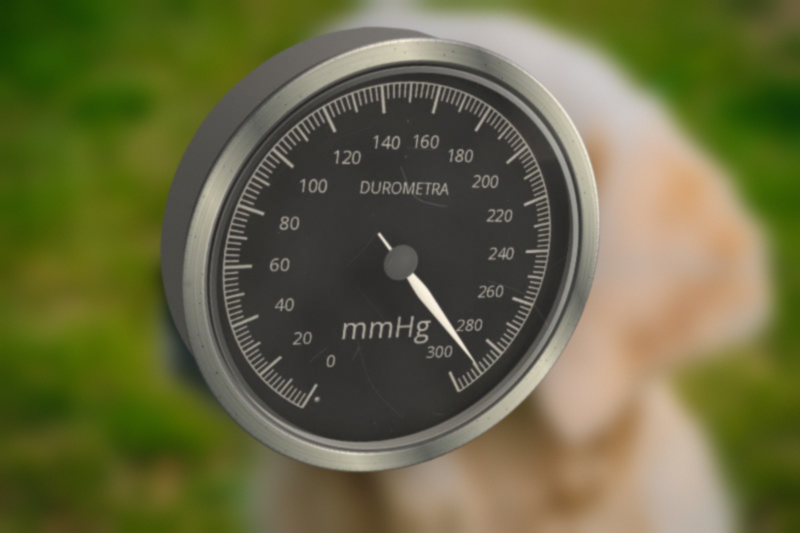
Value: 290 mmHg
